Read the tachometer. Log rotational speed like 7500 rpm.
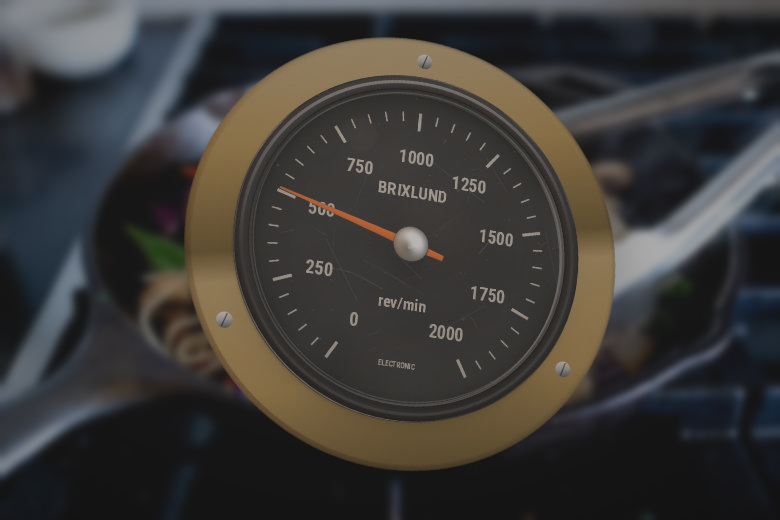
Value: 500 rpm
